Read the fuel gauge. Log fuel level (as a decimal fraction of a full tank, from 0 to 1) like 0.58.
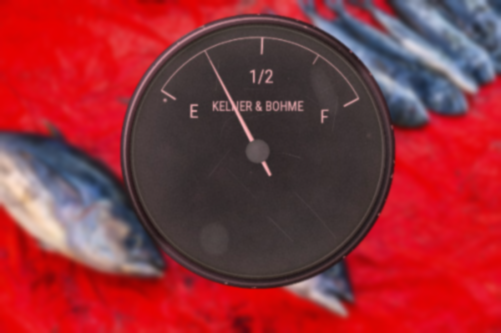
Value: 0.25
